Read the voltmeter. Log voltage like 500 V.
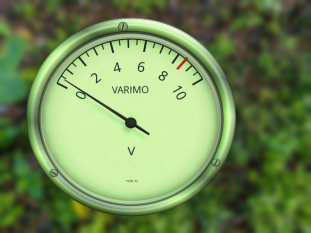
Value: 0.5 V
